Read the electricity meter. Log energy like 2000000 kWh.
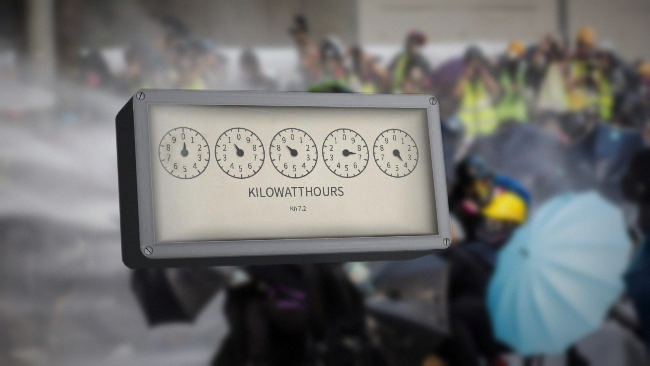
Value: 874 kWh
